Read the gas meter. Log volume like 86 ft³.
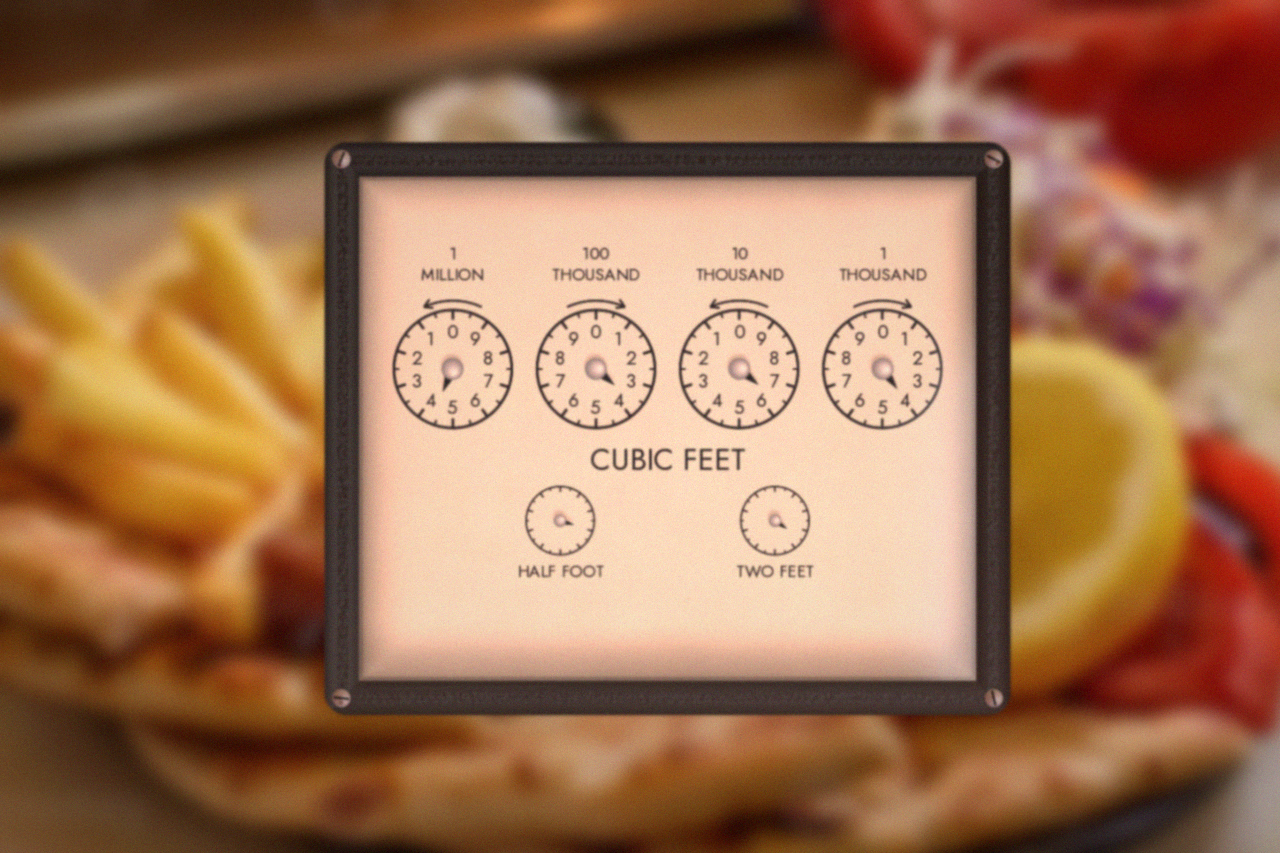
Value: 436400 ft³
